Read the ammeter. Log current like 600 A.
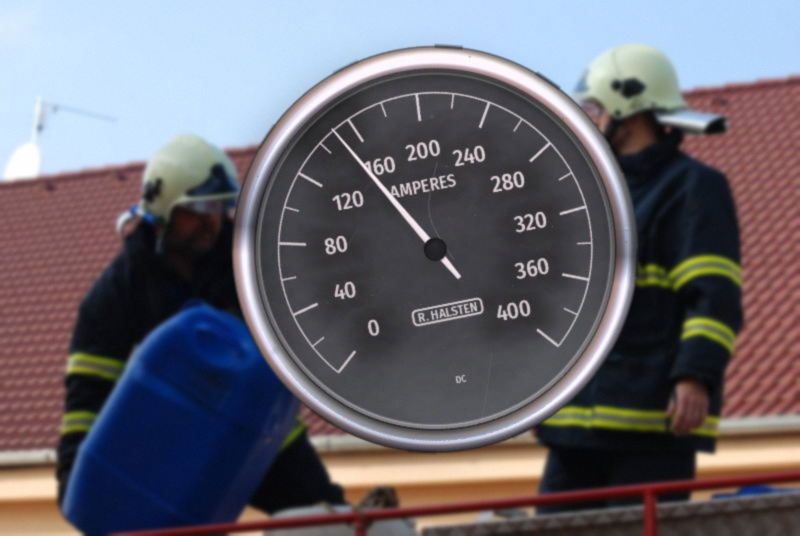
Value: 150 A
